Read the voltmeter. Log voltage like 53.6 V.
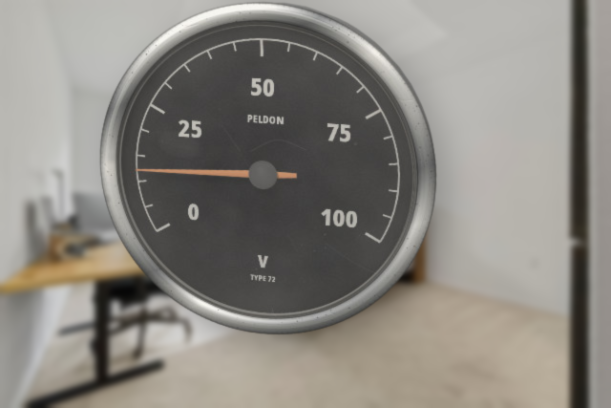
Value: 12.5 V
